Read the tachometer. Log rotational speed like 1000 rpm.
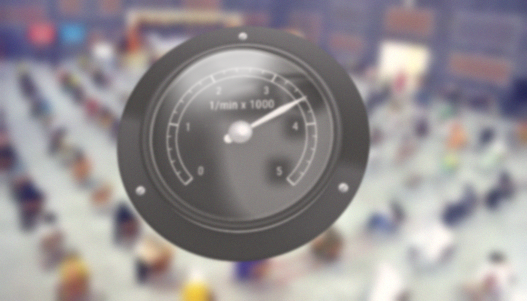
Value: 3600 rpm
